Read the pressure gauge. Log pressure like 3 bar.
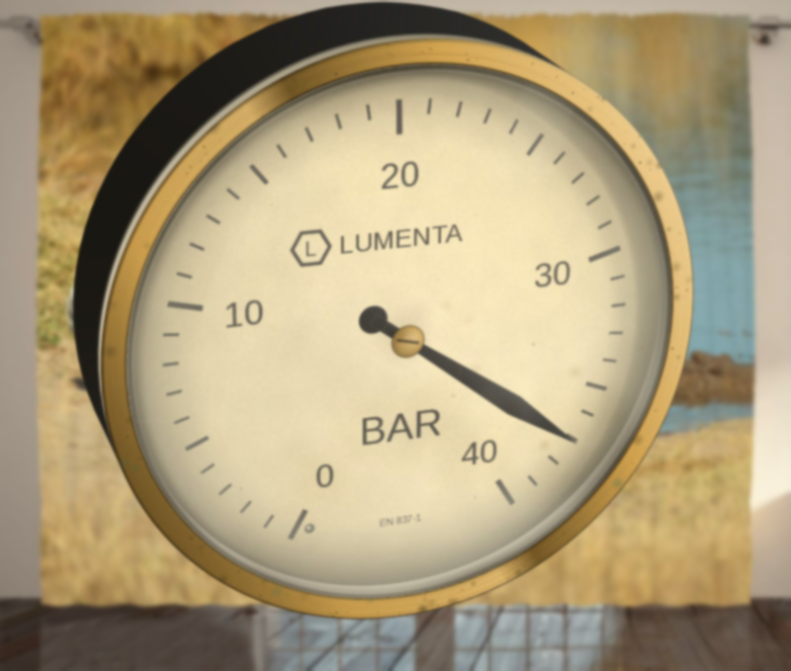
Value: 37 bar
